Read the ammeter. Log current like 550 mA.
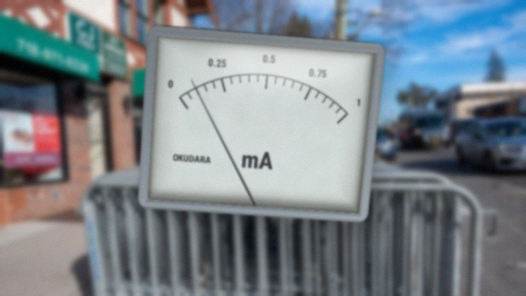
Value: 0.1 mA
